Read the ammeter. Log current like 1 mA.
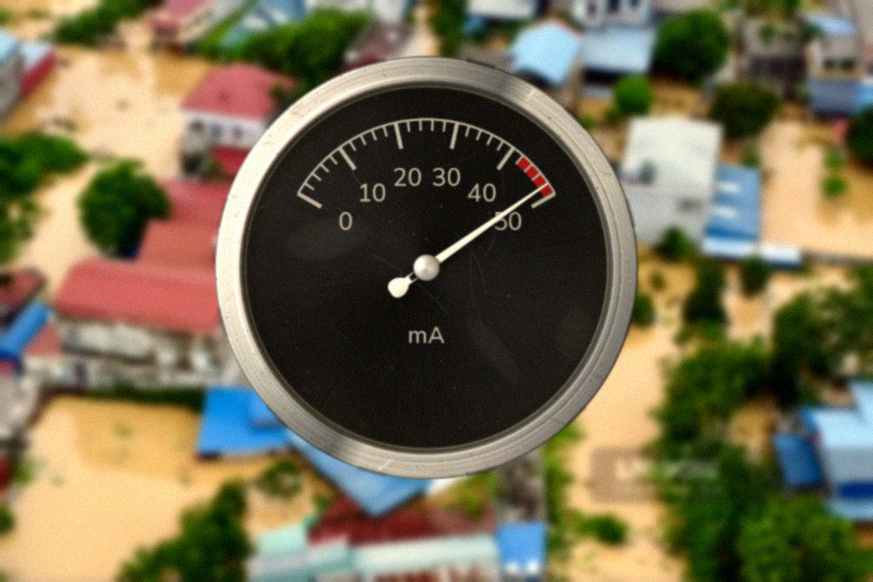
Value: 48 mA
